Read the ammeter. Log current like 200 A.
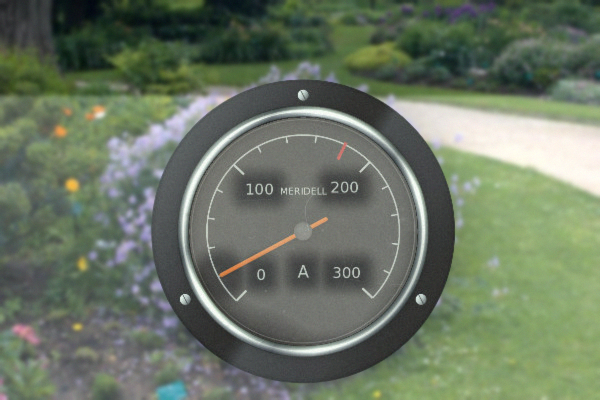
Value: 20 A
